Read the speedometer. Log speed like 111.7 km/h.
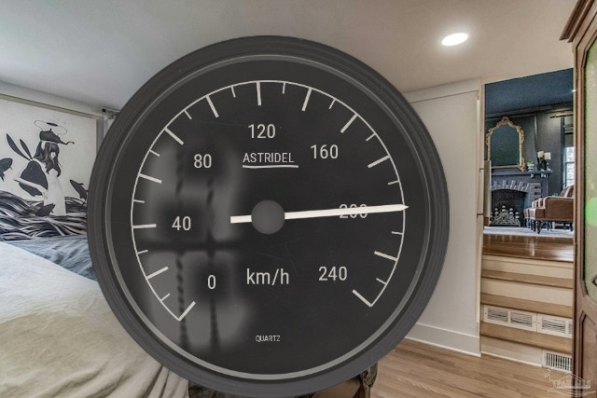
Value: 200 km/h
